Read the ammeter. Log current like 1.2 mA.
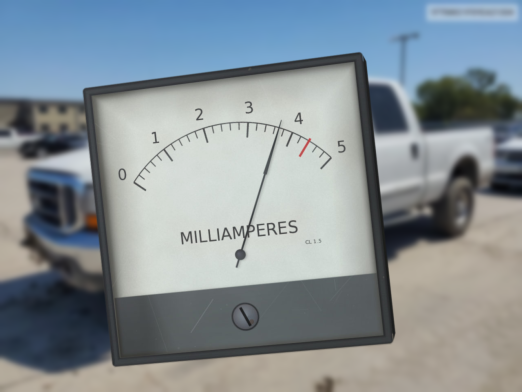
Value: 3.7 mA
